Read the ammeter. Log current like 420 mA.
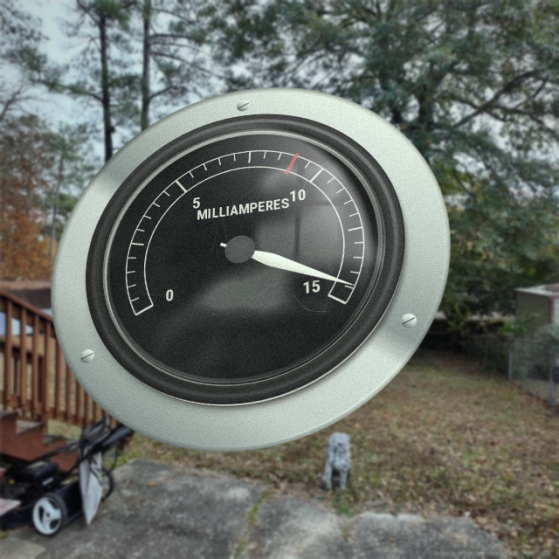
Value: 14.5 mA
